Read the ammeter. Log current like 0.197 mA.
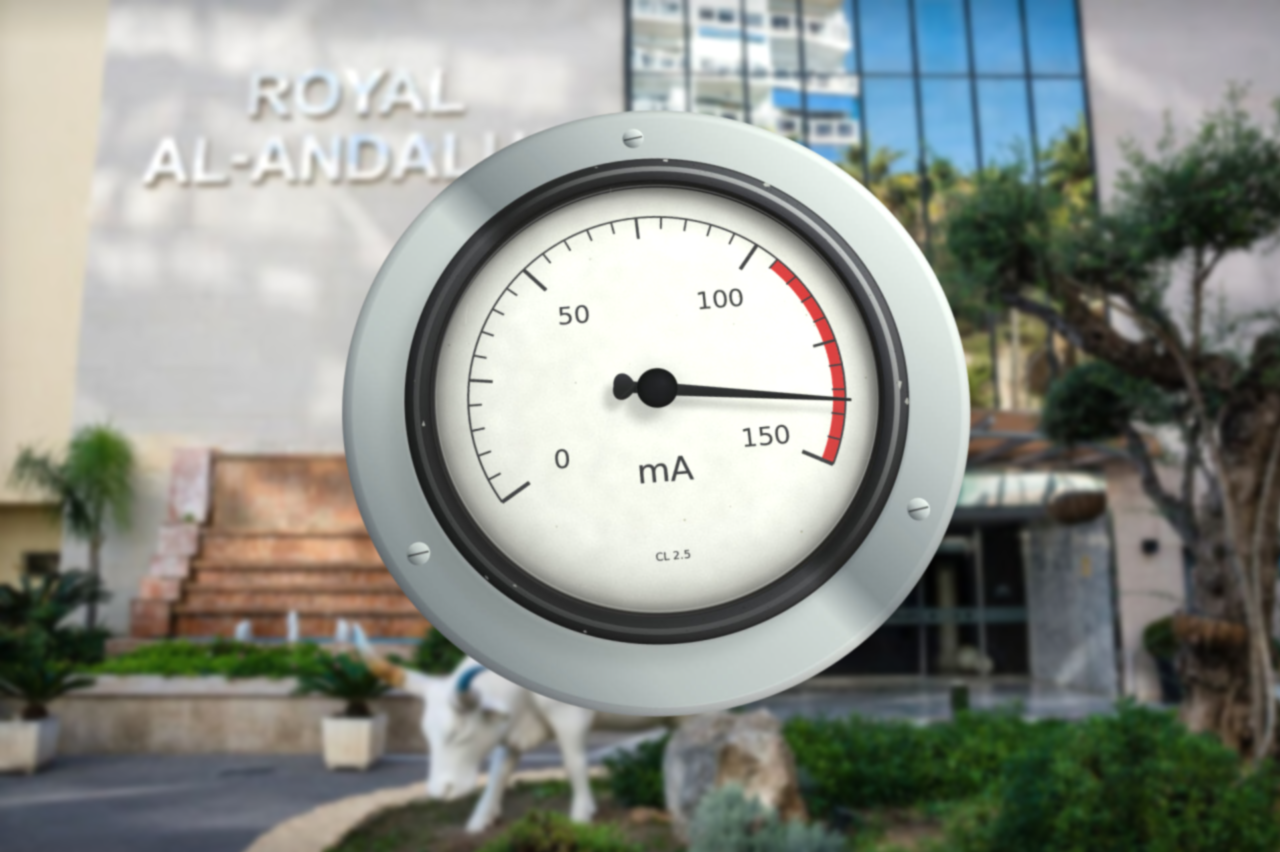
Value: 137.5 mA
